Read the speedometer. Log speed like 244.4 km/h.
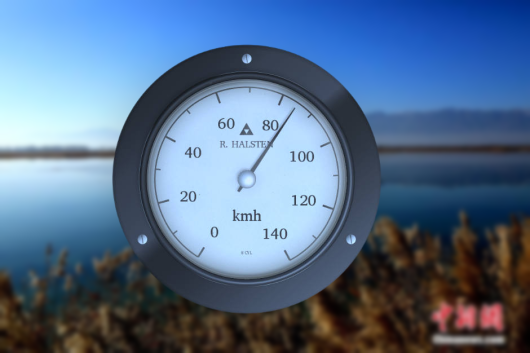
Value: 85 km/h
